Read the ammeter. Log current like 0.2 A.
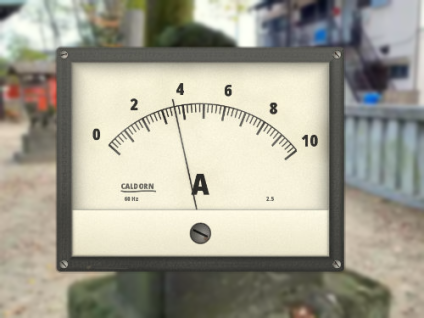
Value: 3.6 A
